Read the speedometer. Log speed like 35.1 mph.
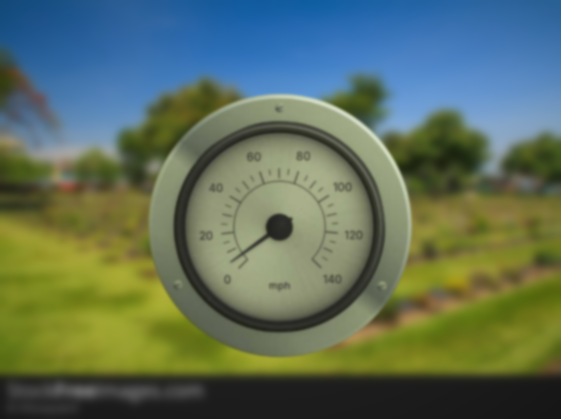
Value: 5 mph
